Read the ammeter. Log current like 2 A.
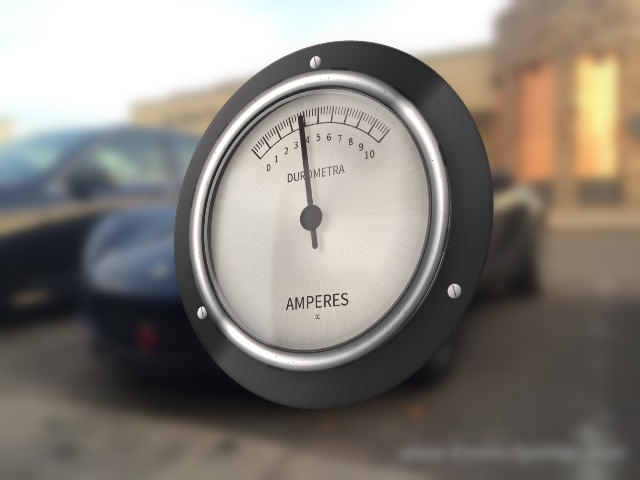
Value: 4 A
